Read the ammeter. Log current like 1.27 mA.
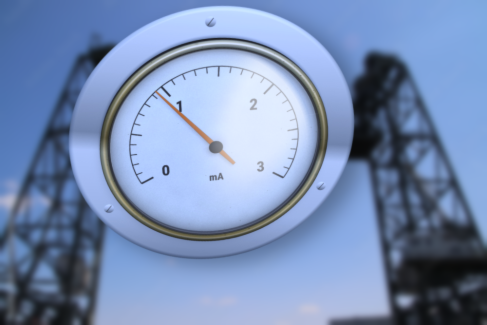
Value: 0.95 mA
